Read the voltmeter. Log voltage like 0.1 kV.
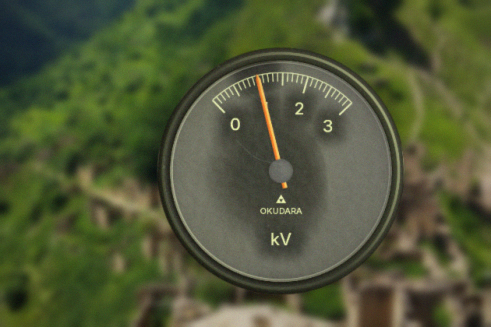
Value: 1 kV
